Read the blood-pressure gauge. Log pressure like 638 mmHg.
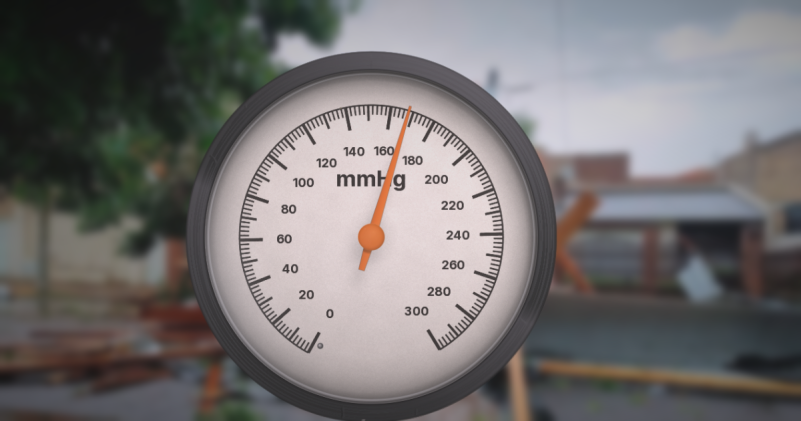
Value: 168 mmHg
